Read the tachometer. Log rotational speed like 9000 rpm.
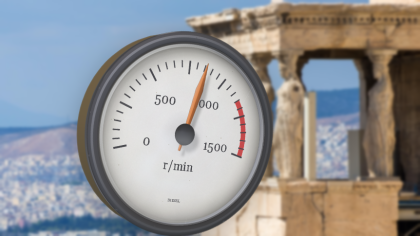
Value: 850 rpm
